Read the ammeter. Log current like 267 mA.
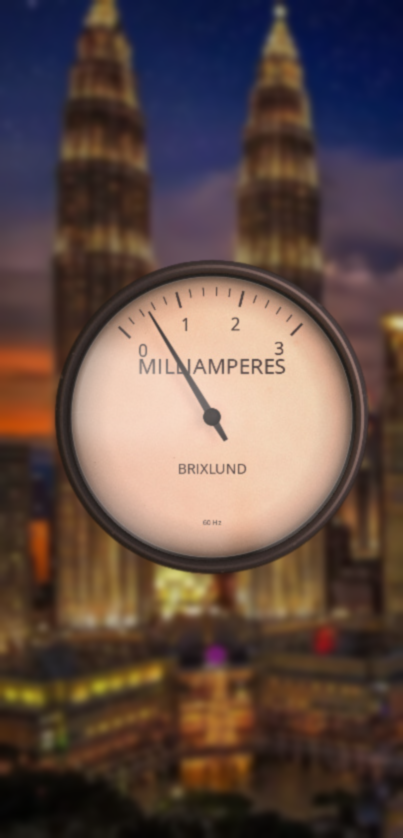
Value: 0.5 mA
